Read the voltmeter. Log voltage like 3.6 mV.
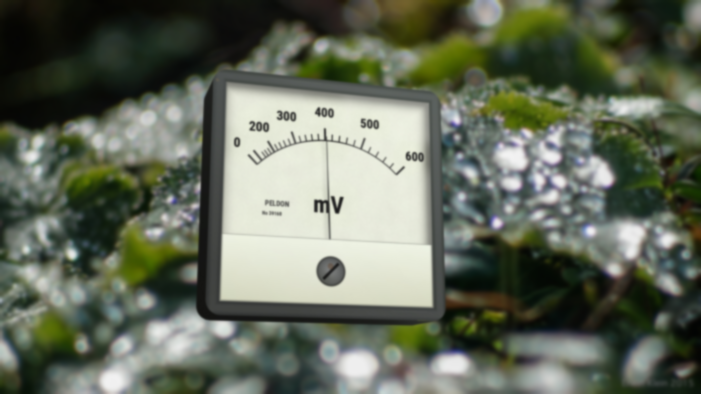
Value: 400 mV
